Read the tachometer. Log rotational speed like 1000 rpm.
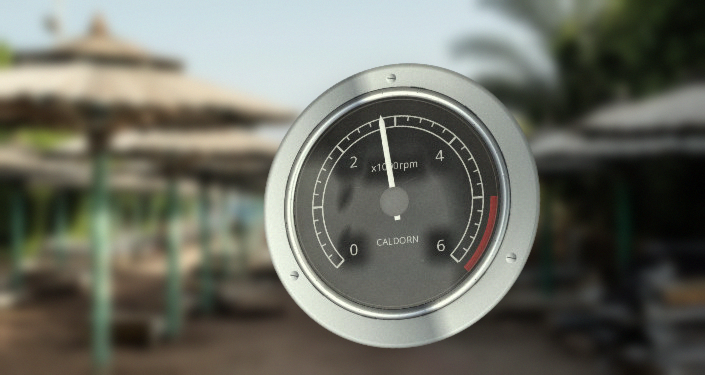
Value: 2800 rpm
